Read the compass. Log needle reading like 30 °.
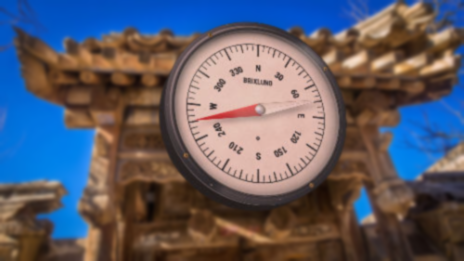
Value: 255 °
